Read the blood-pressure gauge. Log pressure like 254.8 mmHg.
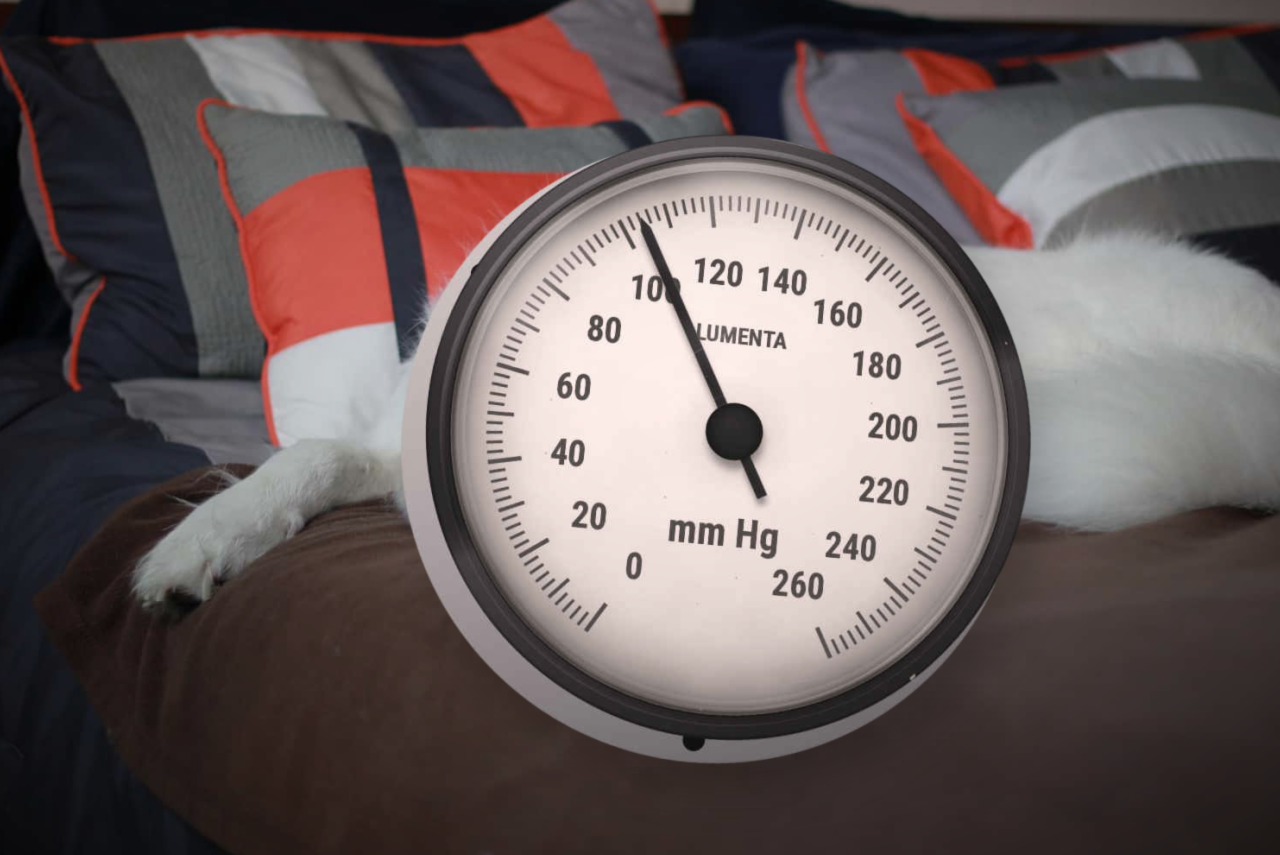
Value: 104 mmHg
